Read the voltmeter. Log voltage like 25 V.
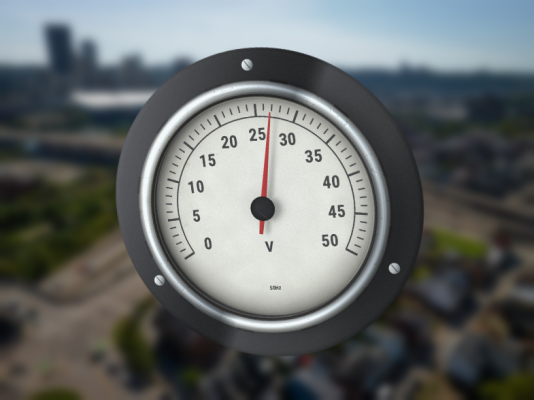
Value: 27 V
